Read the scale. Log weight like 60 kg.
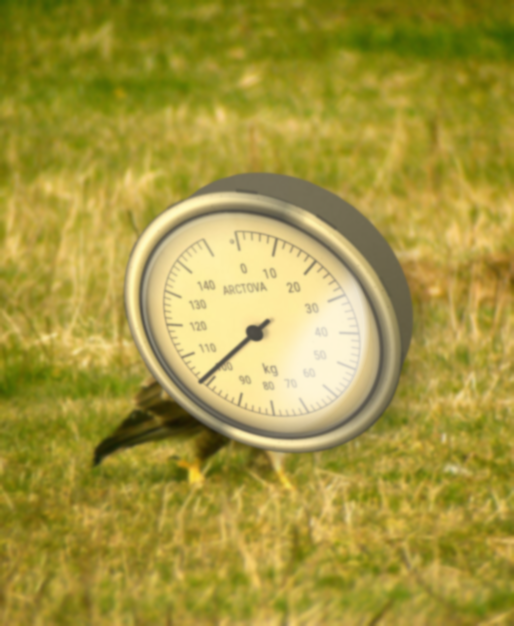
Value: 102 kg
